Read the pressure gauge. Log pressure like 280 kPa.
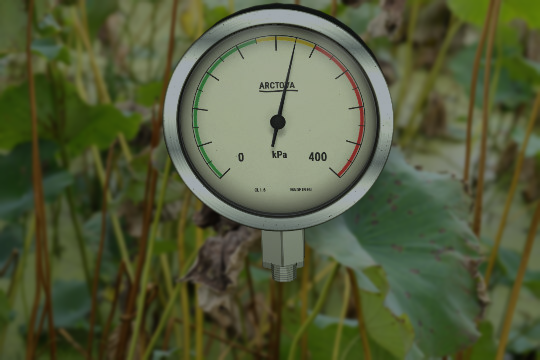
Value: 220 kPa
